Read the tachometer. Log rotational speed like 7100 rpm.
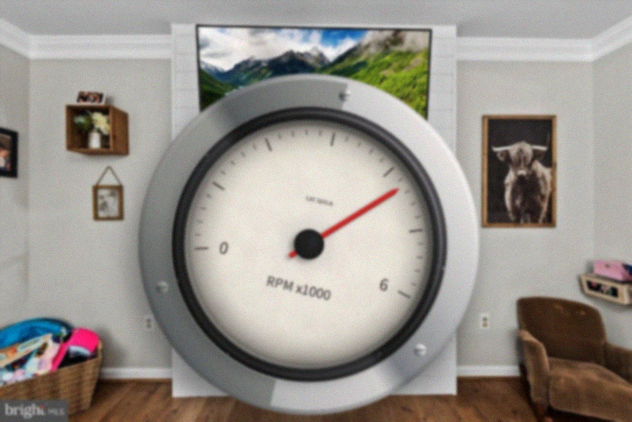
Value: 4300 rpm
